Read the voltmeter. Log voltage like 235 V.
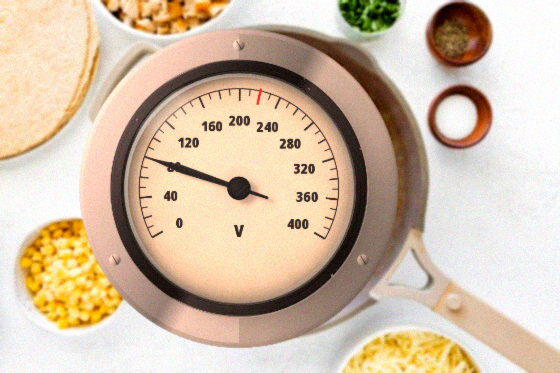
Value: 80 V
